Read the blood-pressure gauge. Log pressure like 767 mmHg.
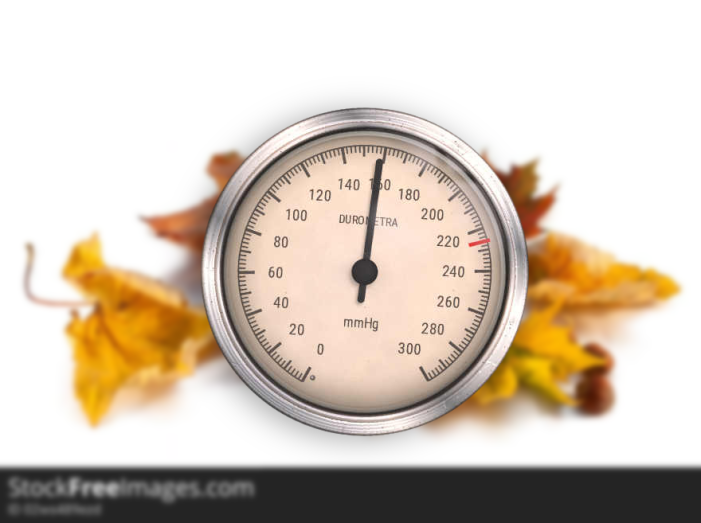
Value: 158 mmHg
